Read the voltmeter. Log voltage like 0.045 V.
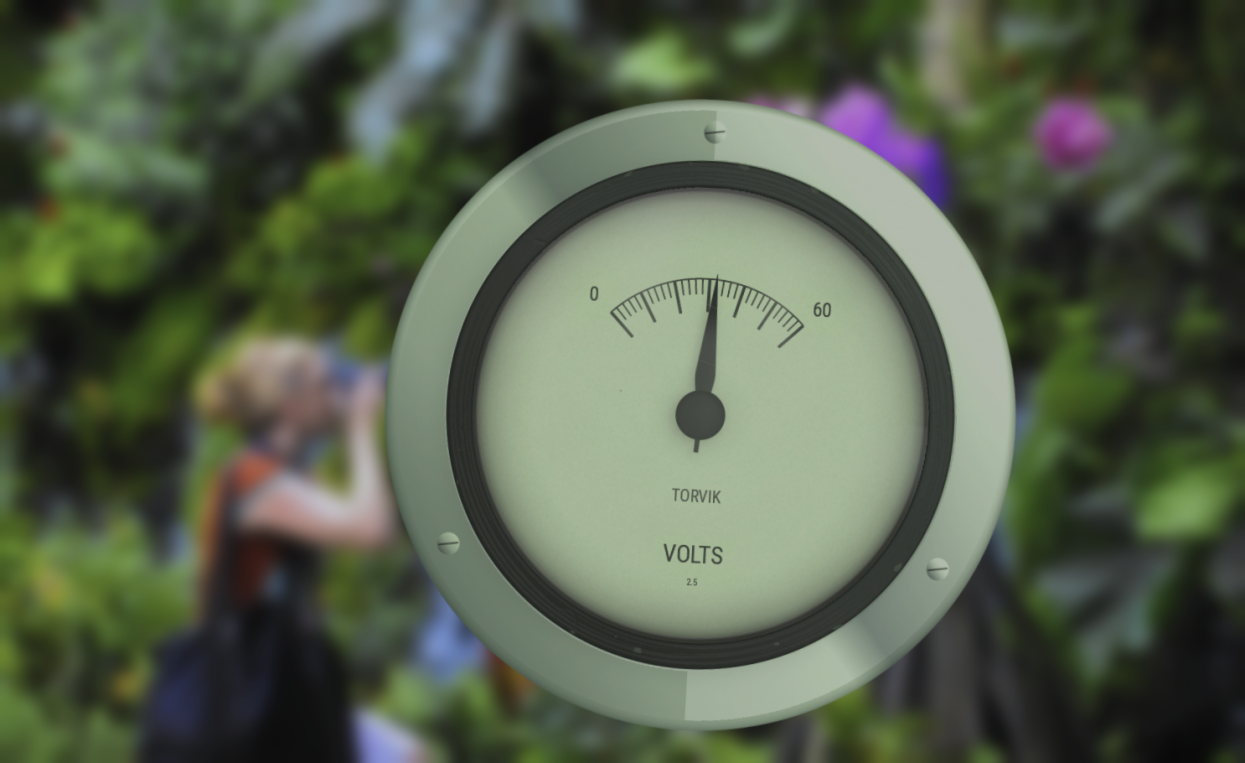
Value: 32 V
